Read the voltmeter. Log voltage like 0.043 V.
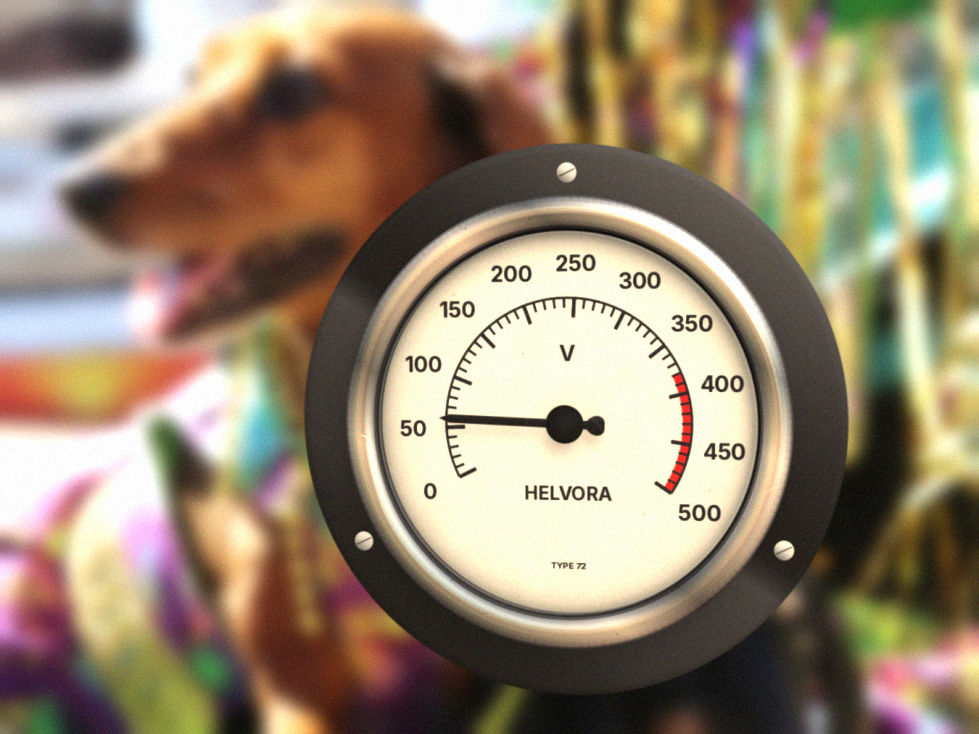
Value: 60 V
